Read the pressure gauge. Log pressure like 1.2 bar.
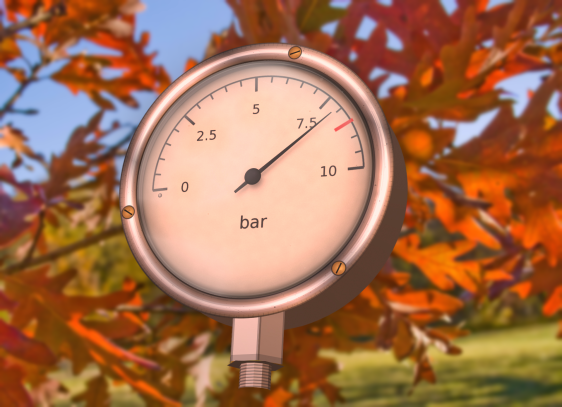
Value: 8 bar
